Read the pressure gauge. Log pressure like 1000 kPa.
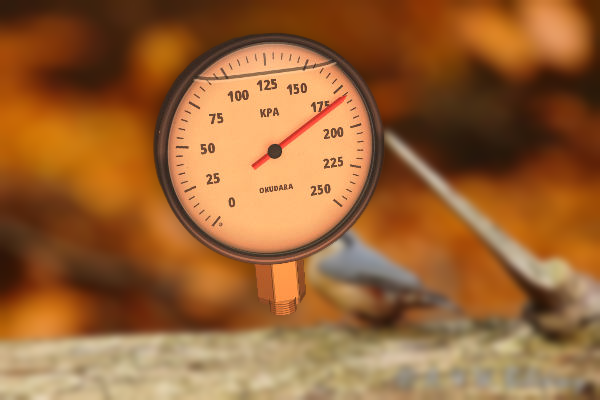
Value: 180 kPa
